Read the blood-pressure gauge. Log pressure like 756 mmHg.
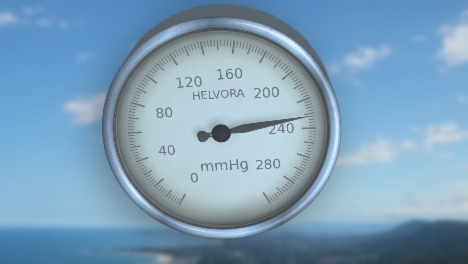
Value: 230 mmHg
